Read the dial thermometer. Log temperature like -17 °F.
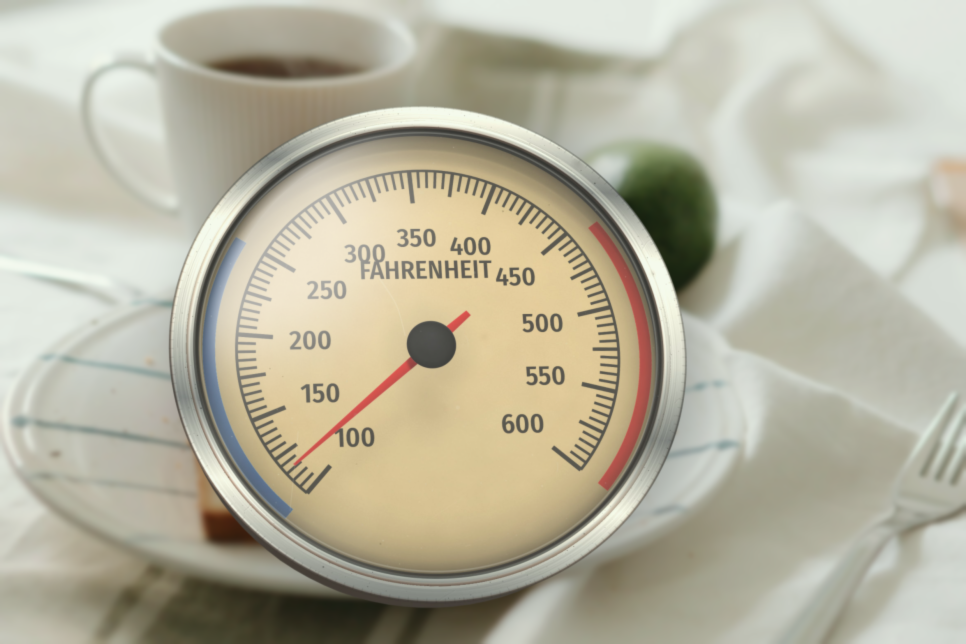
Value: 115 °F
